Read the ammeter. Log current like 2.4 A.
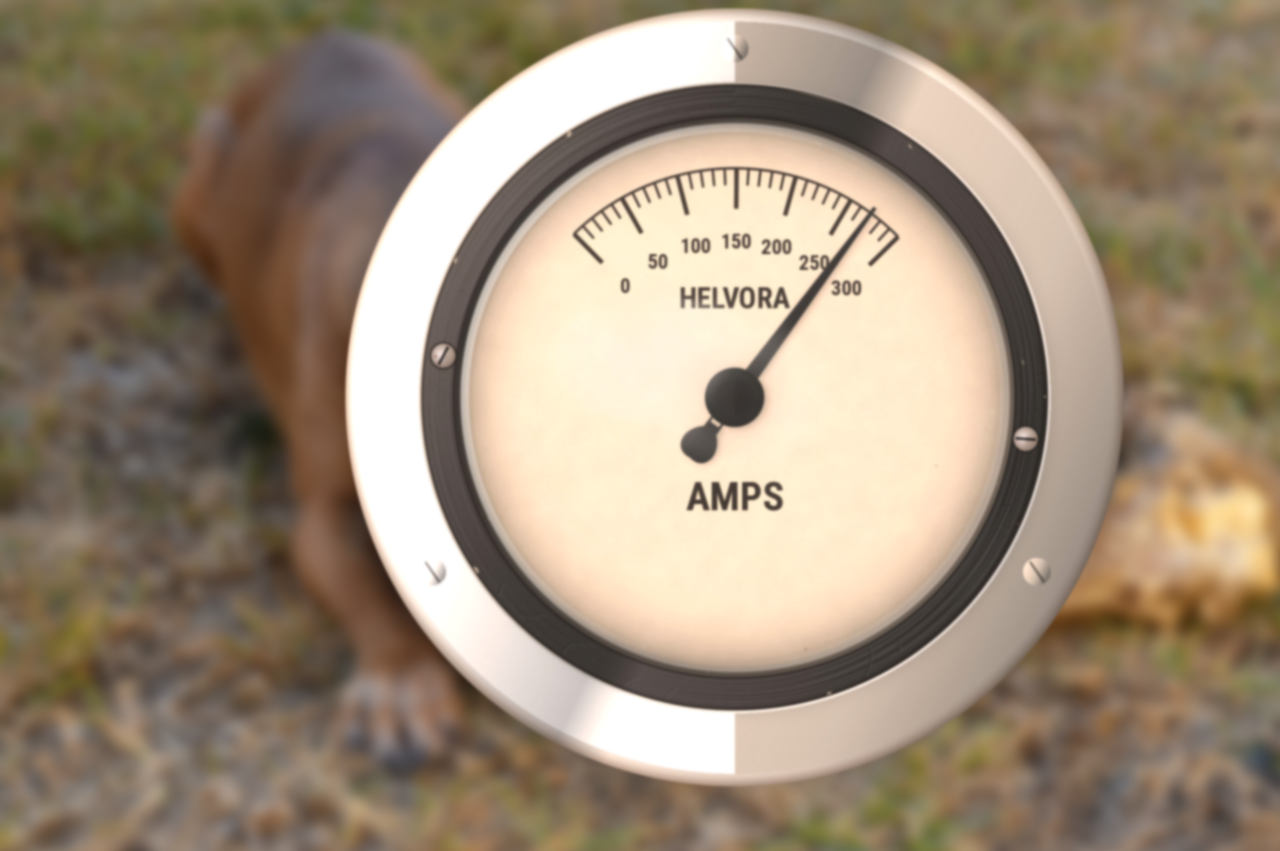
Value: 270 A
